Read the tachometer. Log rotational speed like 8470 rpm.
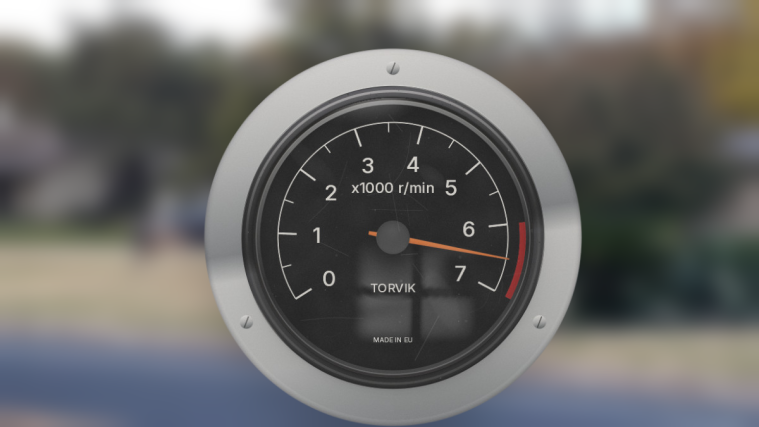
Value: 6500 rpm
